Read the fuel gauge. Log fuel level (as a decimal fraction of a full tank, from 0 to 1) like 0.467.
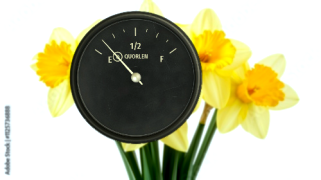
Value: 0.125
